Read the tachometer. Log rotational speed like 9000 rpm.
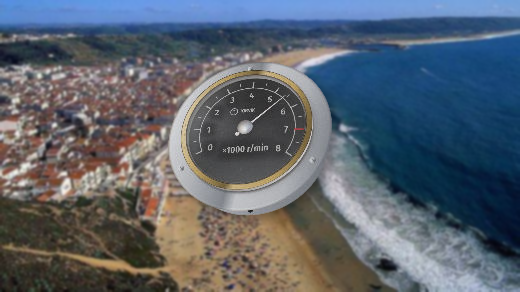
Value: 5500 rpm
